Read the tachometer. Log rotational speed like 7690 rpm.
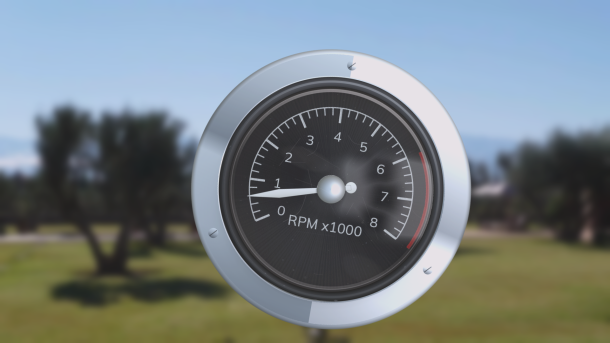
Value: 600 rpm
